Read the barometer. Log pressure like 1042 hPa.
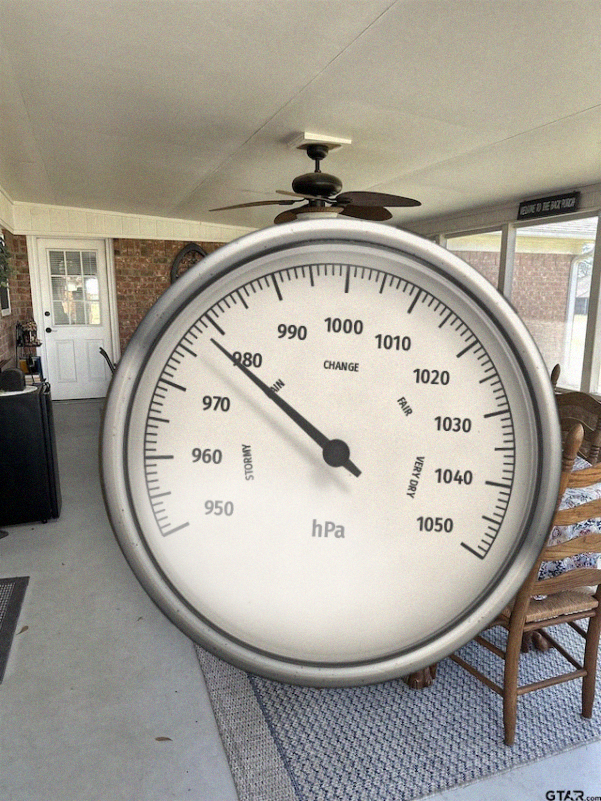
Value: 978 hPa
